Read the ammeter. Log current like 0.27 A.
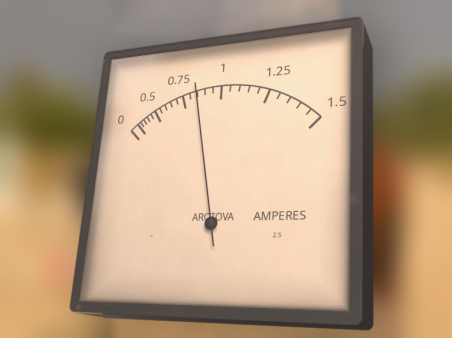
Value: 0.85 A
